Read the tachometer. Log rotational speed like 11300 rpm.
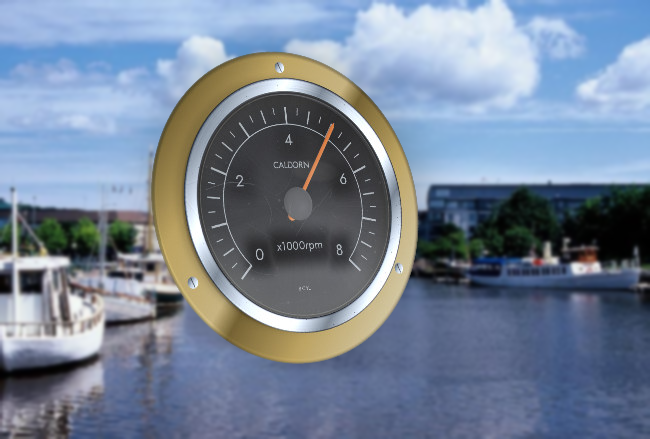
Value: 5000 rpm
